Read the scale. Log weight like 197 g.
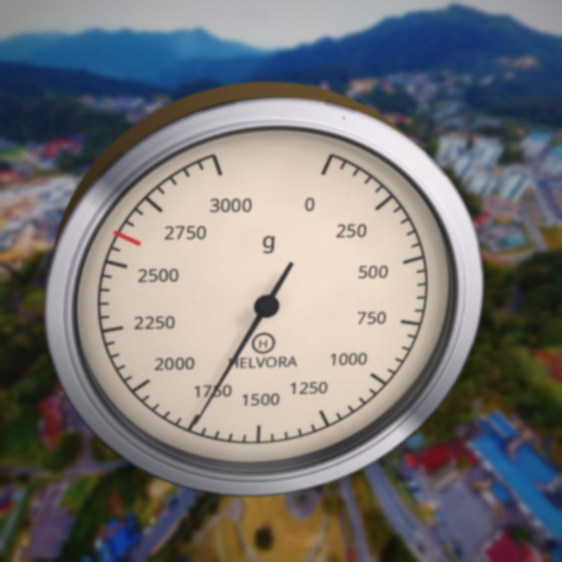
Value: 1750 g
